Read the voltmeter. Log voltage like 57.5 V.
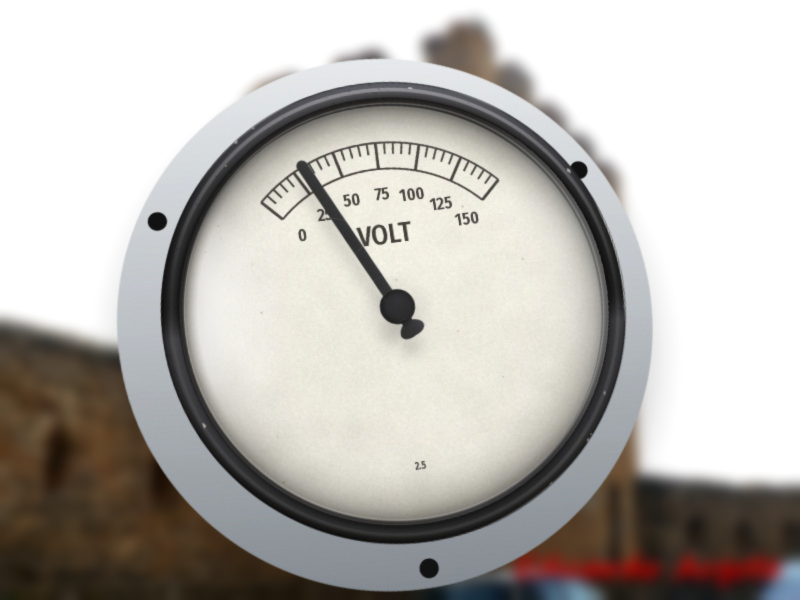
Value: 30 V
